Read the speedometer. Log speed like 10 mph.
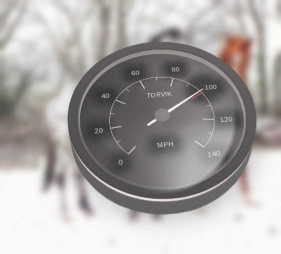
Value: 100 mph
